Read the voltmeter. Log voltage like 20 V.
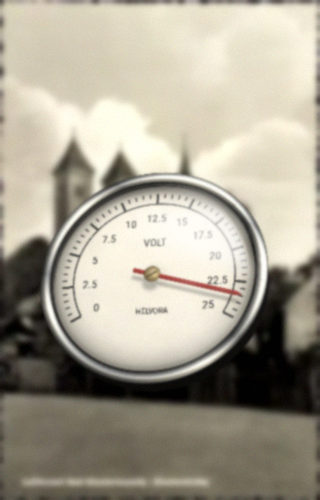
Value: 23.5 V
